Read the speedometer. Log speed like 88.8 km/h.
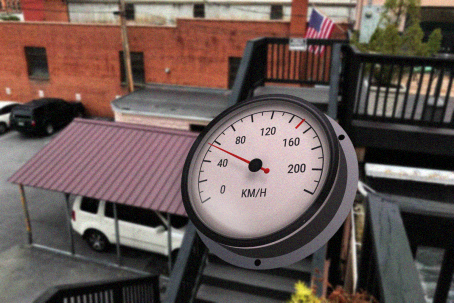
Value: 55 km/h
